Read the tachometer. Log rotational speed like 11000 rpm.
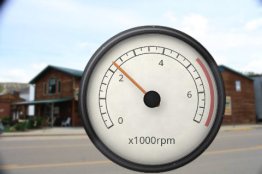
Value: 2250 rpm
